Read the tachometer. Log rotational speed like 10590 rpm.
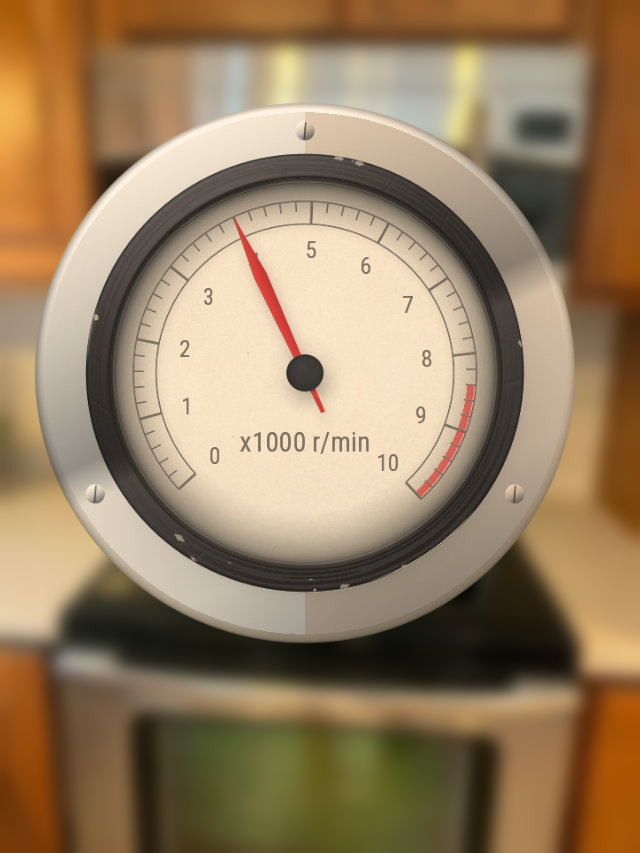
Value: 4000 rpm
